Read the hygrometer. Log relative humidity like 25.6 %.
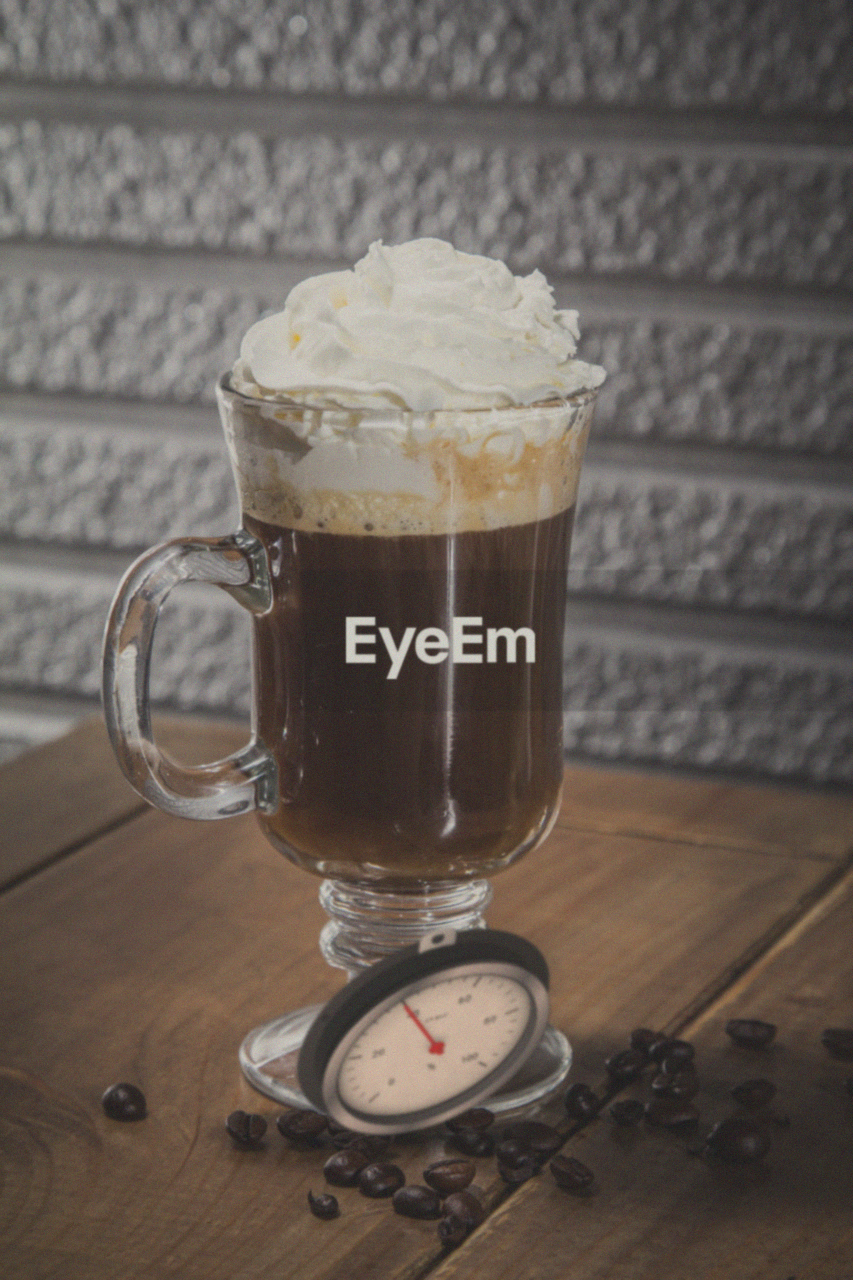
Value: 40 %
